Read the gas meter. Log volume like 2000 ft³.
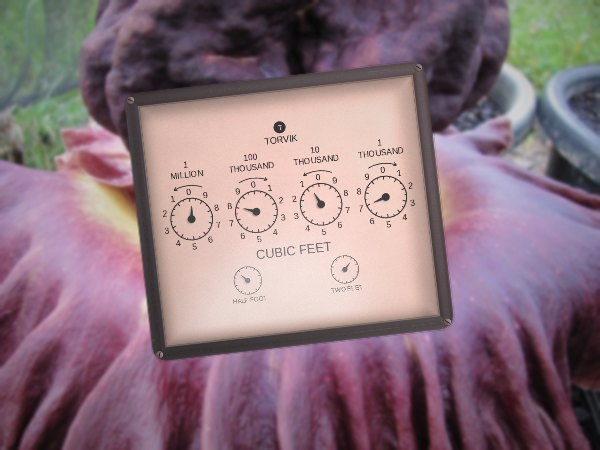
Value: 980700 ft³
